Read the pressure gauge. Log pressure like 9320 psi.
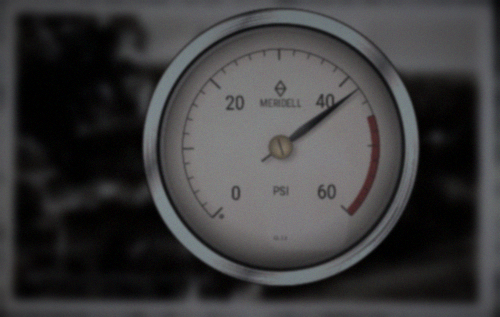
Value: 42 psi
